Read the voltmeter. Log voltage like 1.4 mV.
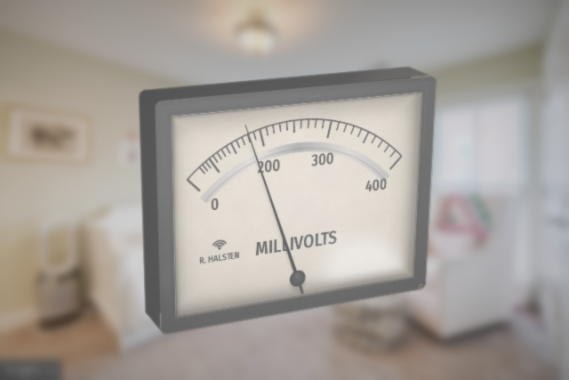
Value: 180 mV
